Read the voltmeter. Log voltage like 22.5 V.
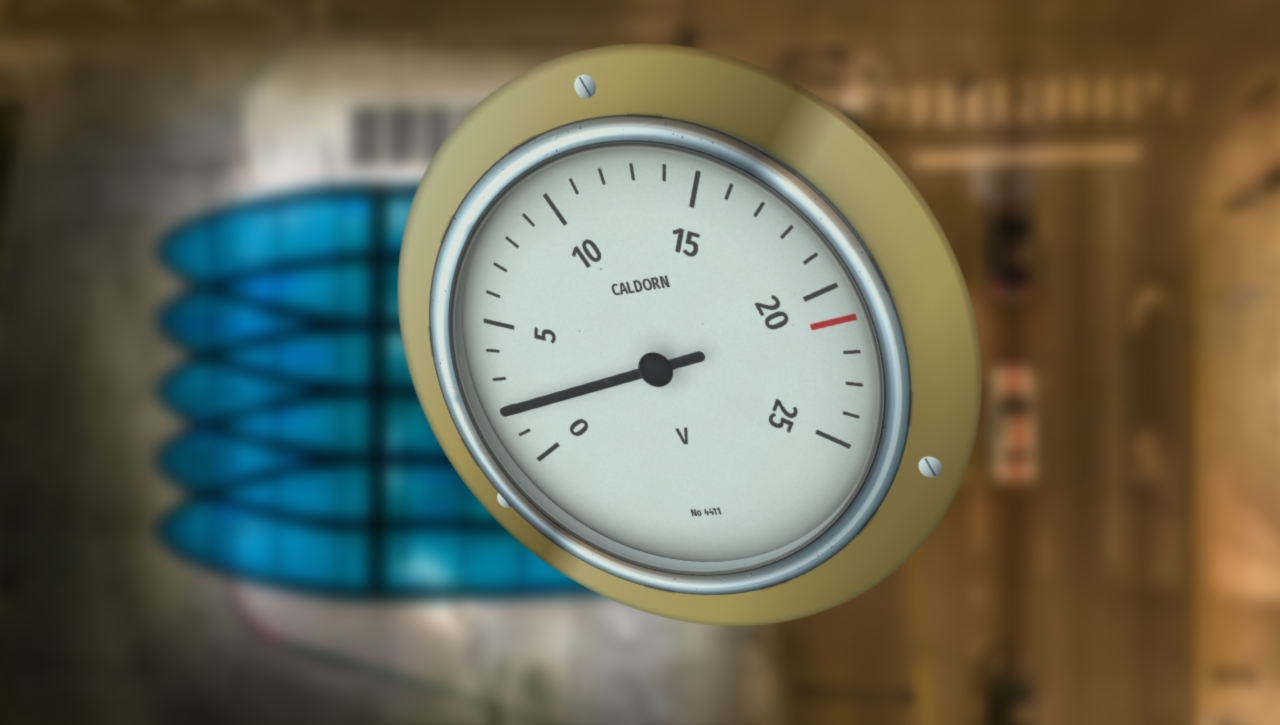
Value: 2 V
